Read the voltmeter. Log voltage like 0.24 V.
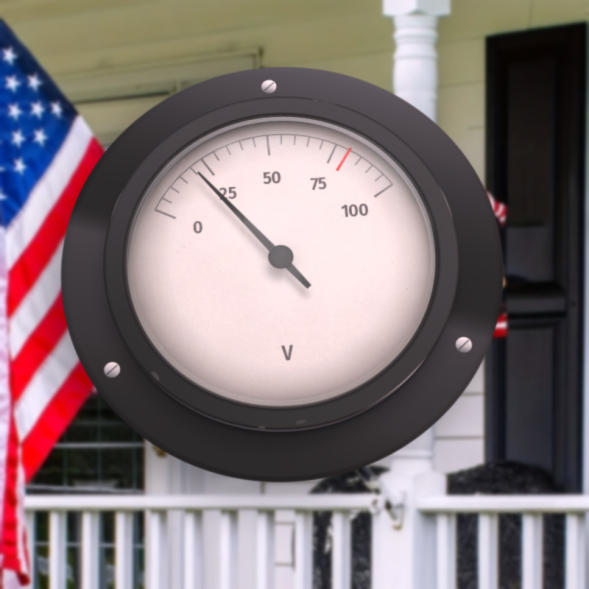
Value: 20 V
